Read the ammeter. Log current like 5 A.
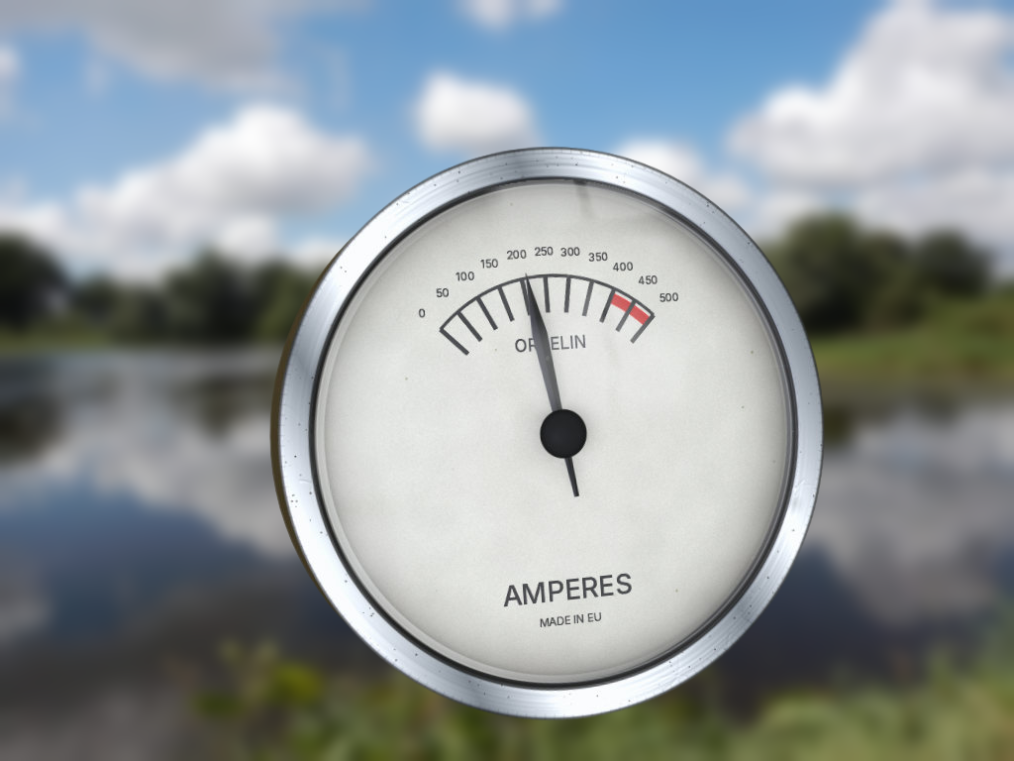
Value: 200 A
